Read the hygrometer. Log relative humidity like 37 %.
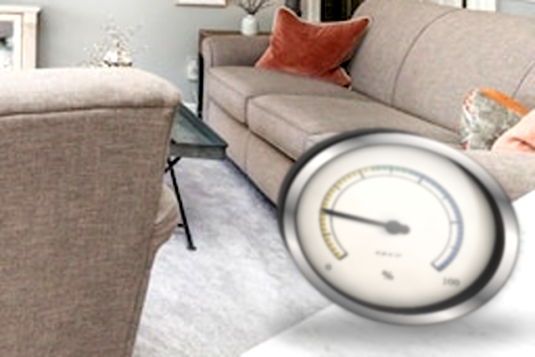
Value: 20 %
